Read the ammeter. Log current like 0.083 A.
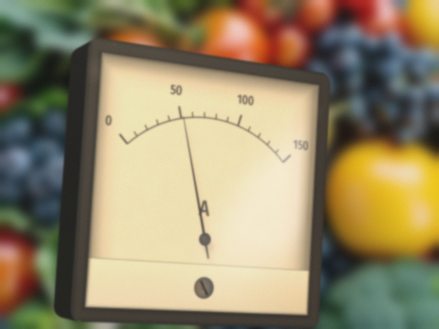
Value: 50 A
